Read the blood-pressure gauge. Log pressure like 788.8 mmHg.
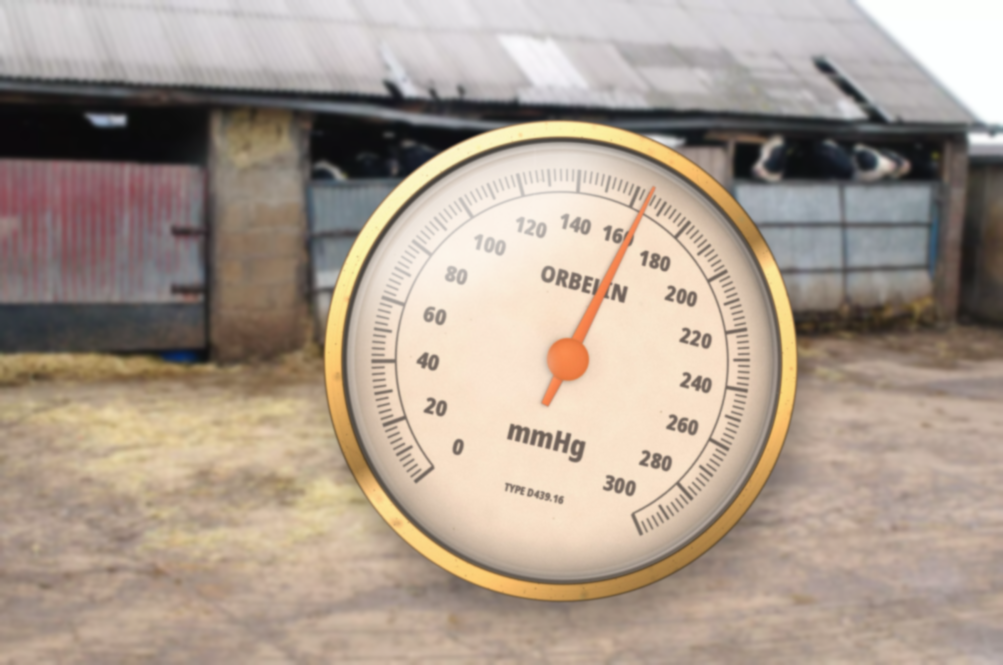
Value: 164 mmHg
